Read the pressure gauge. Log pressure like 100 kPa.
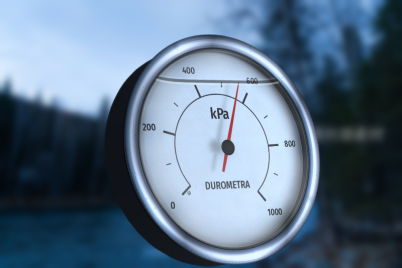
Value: 550 kPa
